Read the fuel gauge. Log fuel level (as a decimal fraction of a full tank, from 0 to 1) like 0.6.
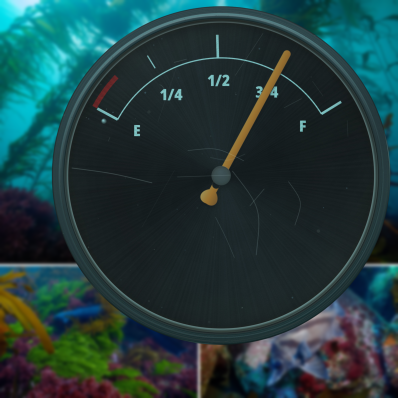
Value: 0.75
